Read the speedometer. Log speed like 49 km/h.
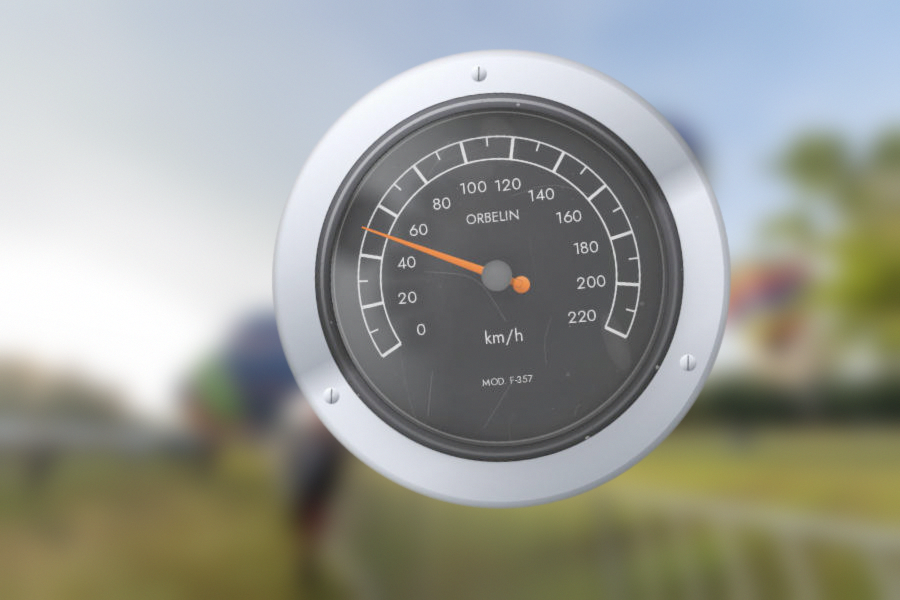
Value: 50 km/h
